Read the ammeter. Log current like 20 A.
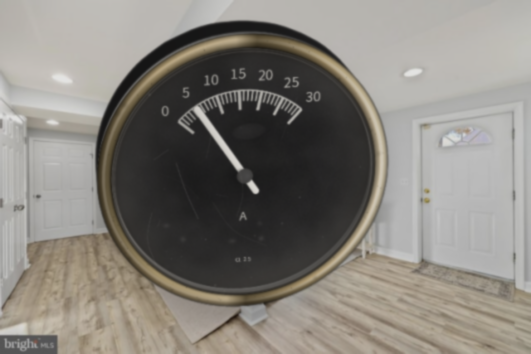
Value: 5 A
